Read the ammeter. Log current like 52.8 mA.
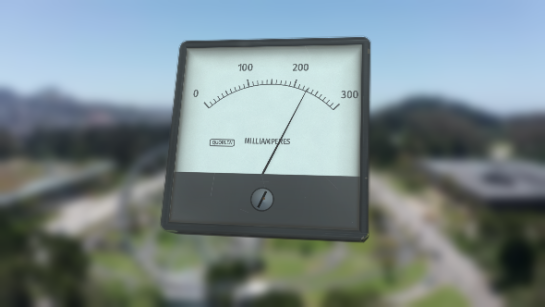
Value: 230 mA
